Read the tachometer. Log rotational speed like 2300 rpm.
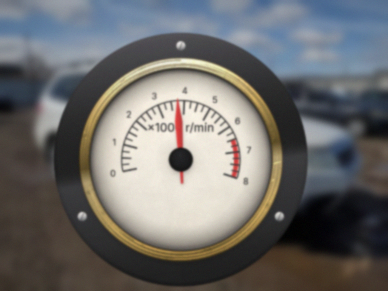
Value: 3750 rpm
